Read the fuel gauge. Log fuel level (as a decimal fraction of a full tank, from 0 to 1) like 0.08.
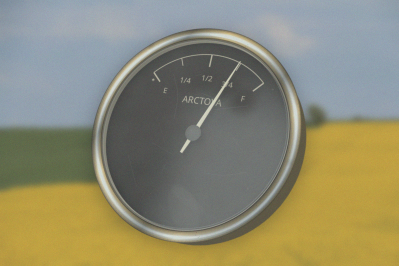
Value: 0.75
